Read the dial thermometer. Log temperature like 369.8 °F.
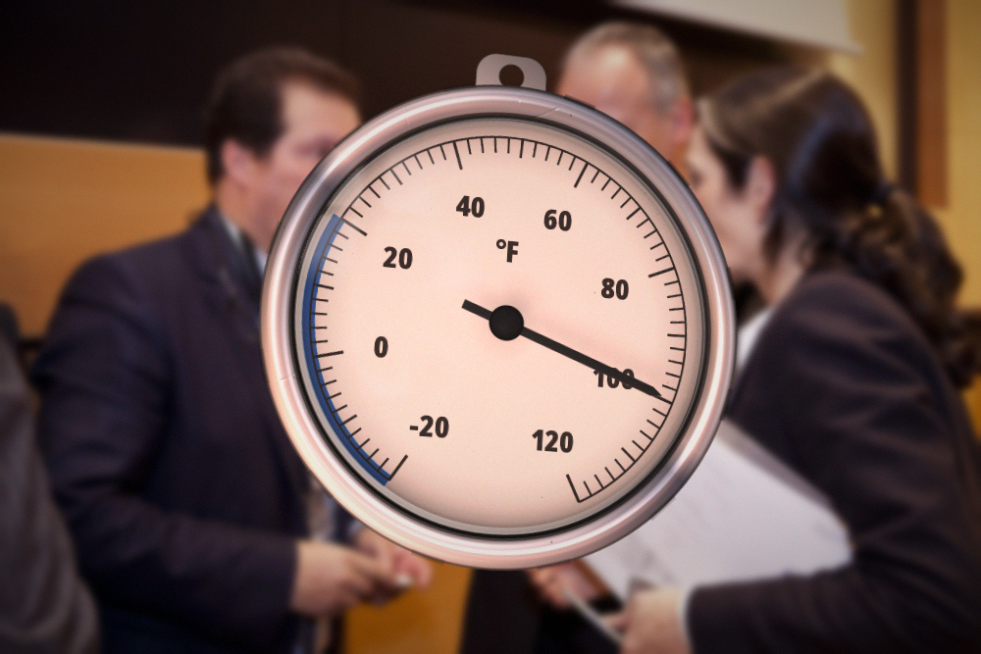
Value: 100 °F
